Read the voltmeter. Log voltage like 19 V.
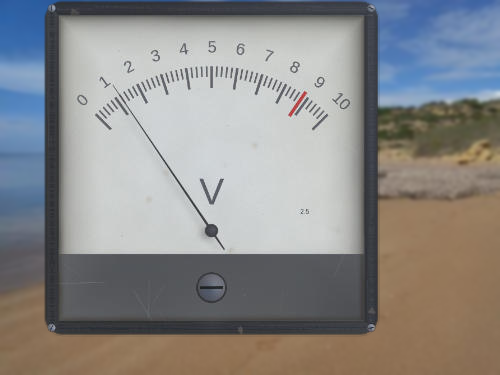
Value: 1.2 V
